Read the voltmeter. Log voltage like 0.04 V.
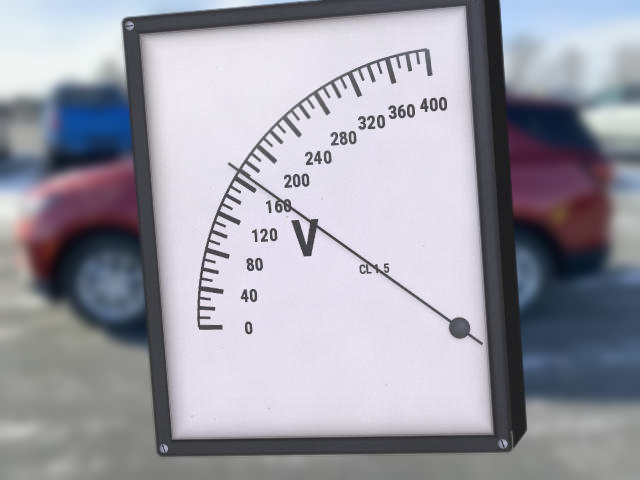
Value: 170 V
